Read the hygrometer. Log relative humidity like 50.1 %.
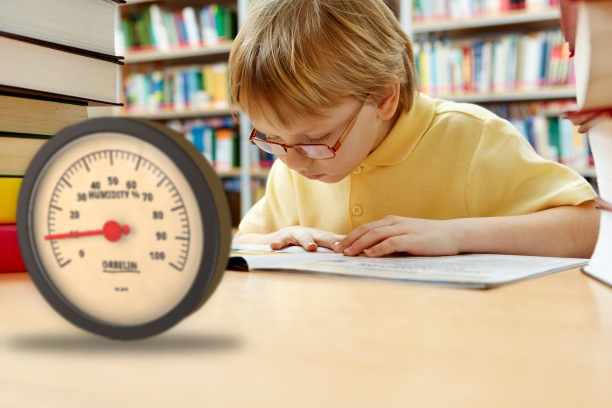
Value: 10 %
